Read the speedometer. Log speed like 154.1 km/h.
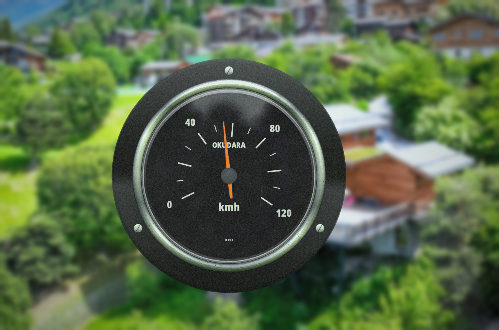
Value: 55 km/h
